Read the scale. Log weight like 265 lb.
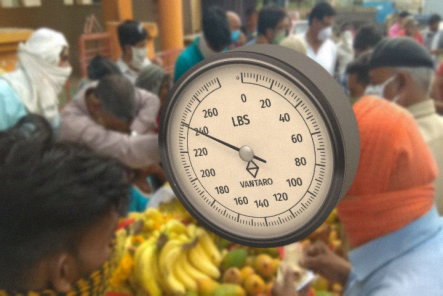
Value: 240 lb
